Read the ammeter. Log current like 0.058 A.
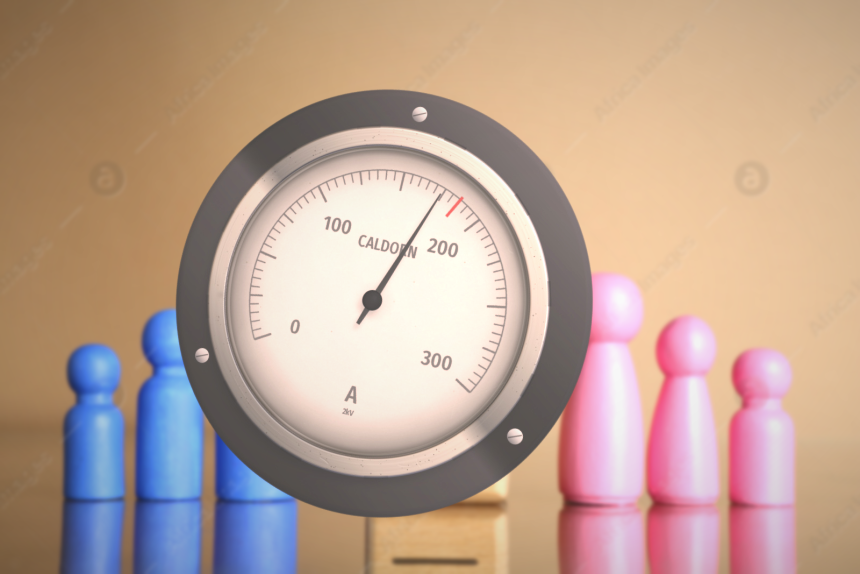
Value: 175 A
